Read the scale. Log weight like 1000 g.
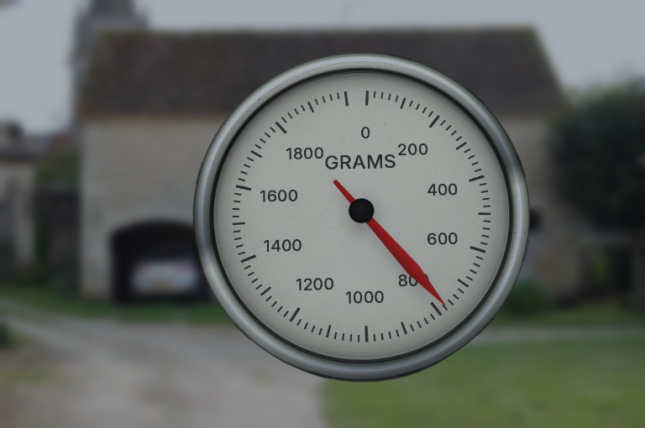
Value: 780 g
